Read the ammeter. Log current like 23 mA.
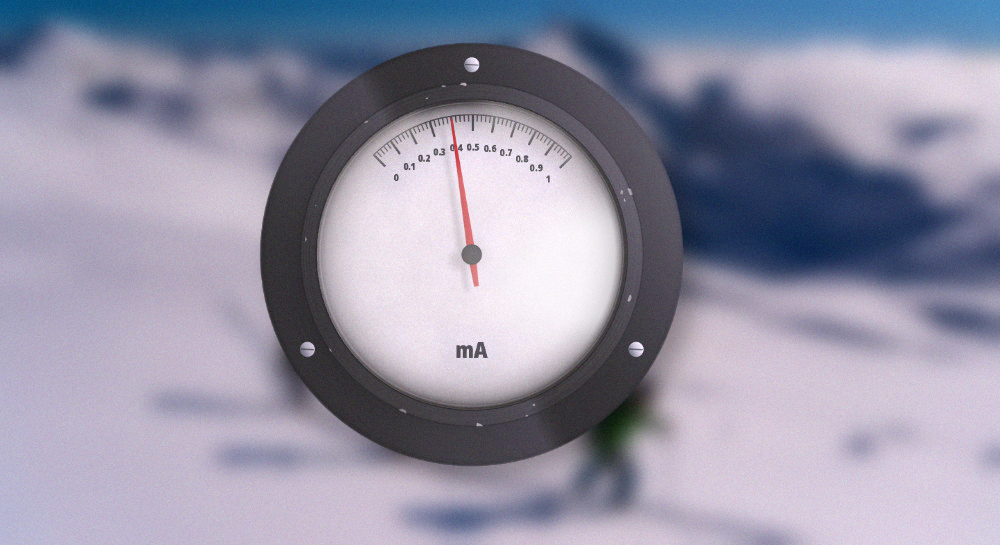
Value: 0.4 mA
